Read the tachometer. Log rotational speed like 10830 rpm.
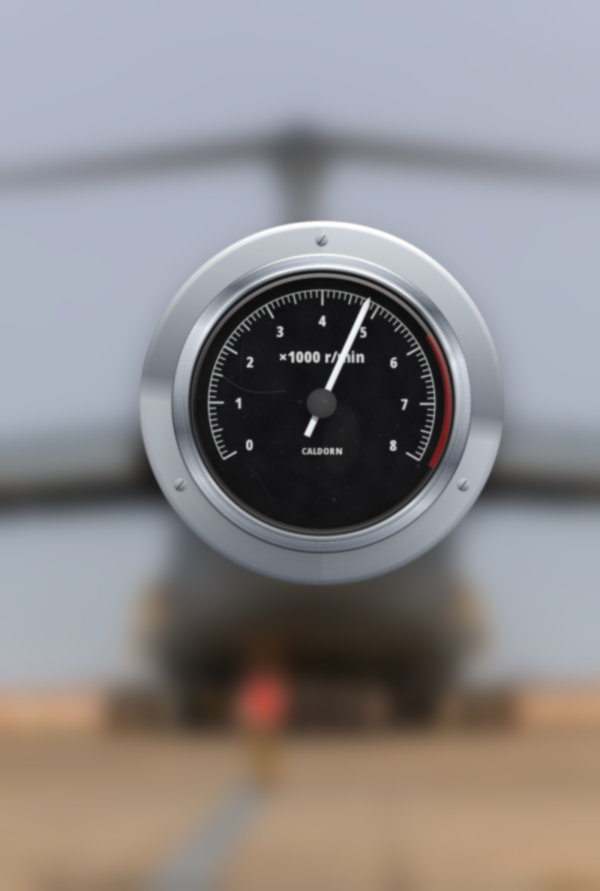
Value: 4800 rpm
